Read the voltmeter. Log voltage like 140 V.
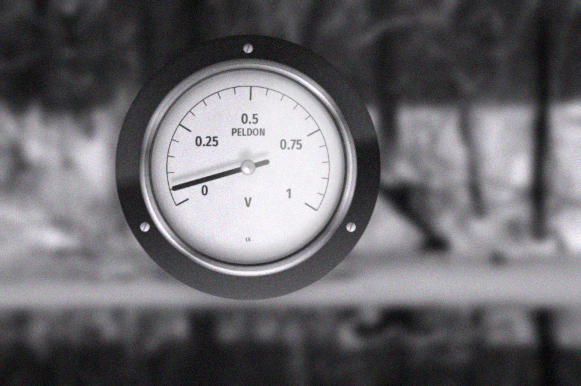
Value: 0.05 V
